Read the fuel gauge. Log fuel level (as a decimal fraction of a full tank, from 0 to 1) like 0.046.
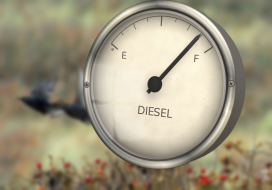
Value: 0.875
